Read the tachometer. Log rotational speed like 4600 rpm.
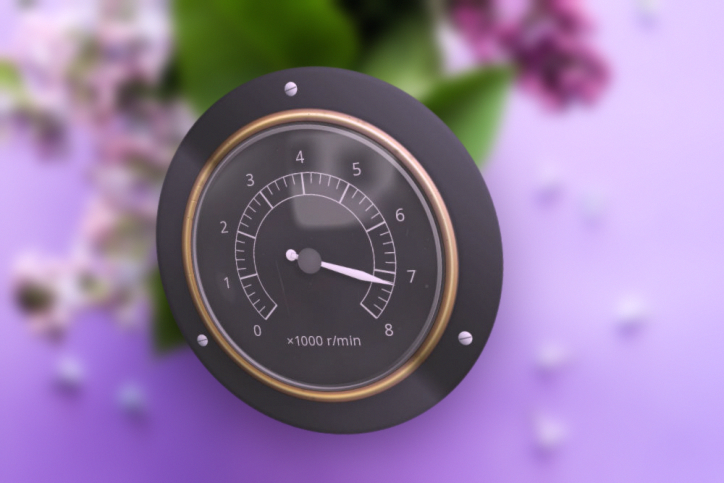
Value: 7200 rpm
